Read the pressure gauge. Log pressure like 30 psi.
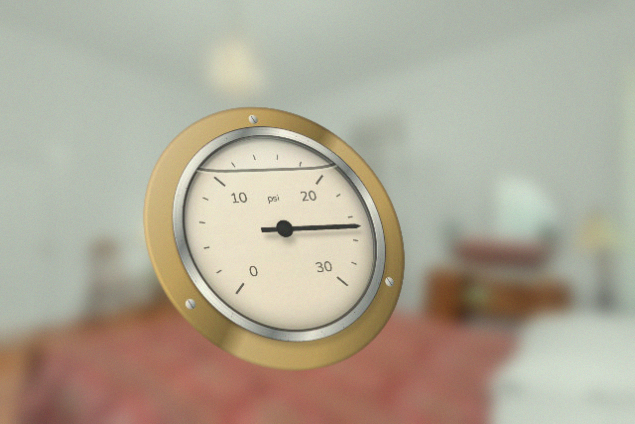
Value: 25 psi
